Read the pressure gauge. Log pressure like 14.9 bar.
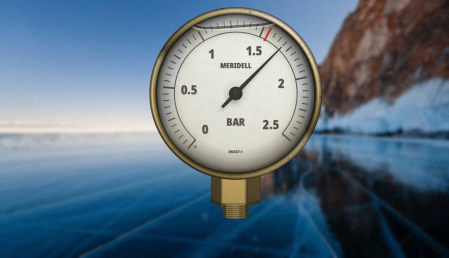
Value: 1.7 bar
